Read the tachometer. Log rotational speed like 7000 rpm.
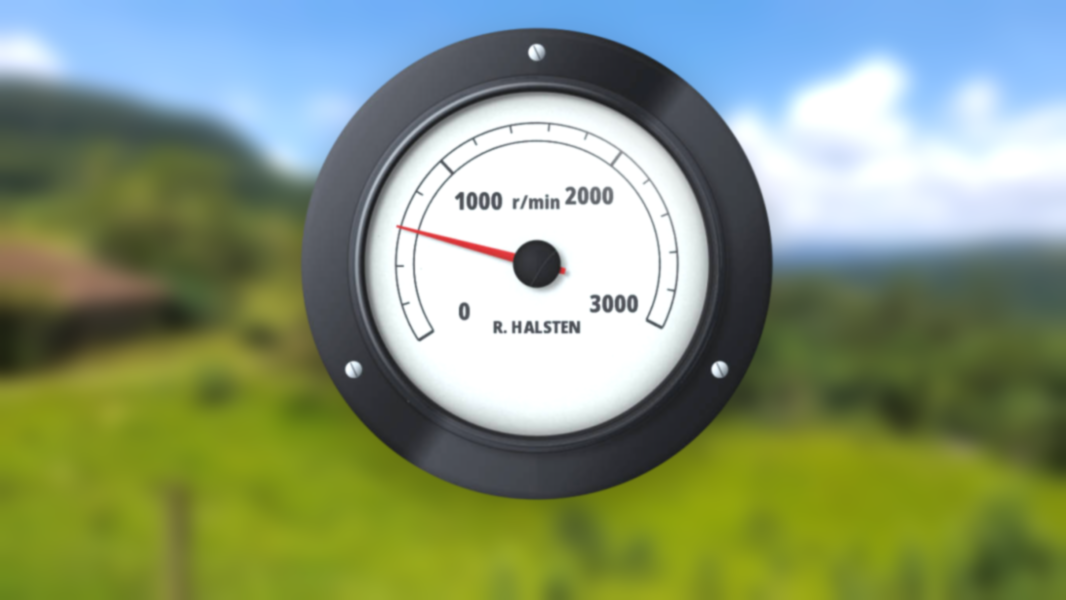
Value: 600 rpm
